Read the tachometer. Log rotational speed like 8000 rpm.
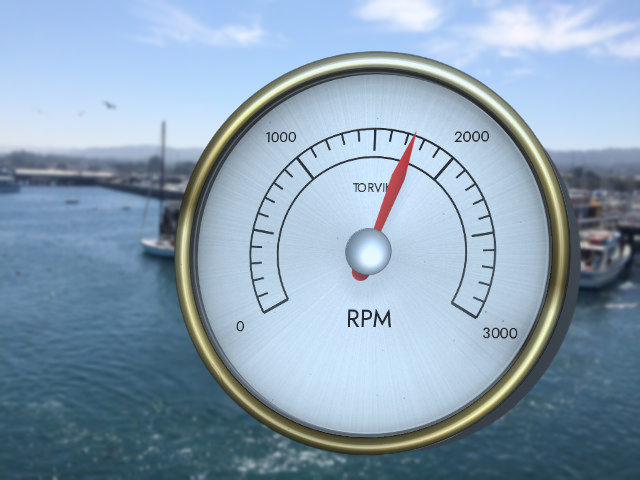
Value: 1750 rpm
